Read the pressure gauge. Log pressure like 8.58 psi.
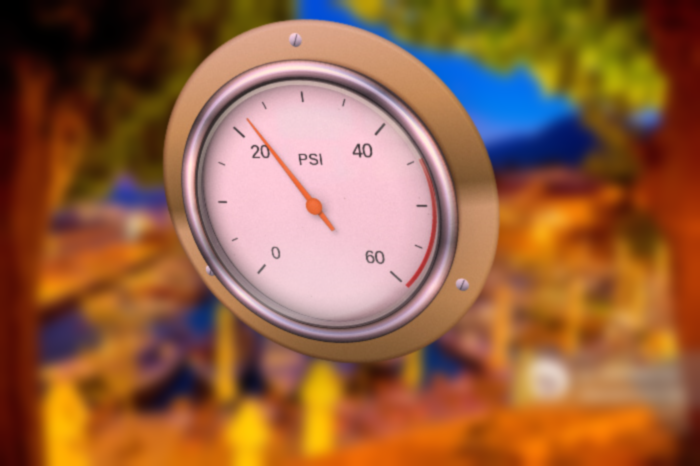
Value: 22.5 psi
